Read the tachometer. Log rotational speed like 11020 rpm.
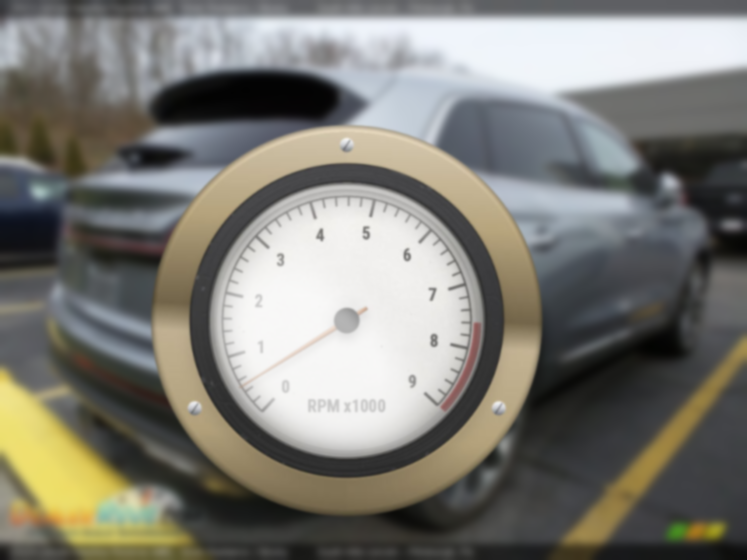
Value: 500 rpm
